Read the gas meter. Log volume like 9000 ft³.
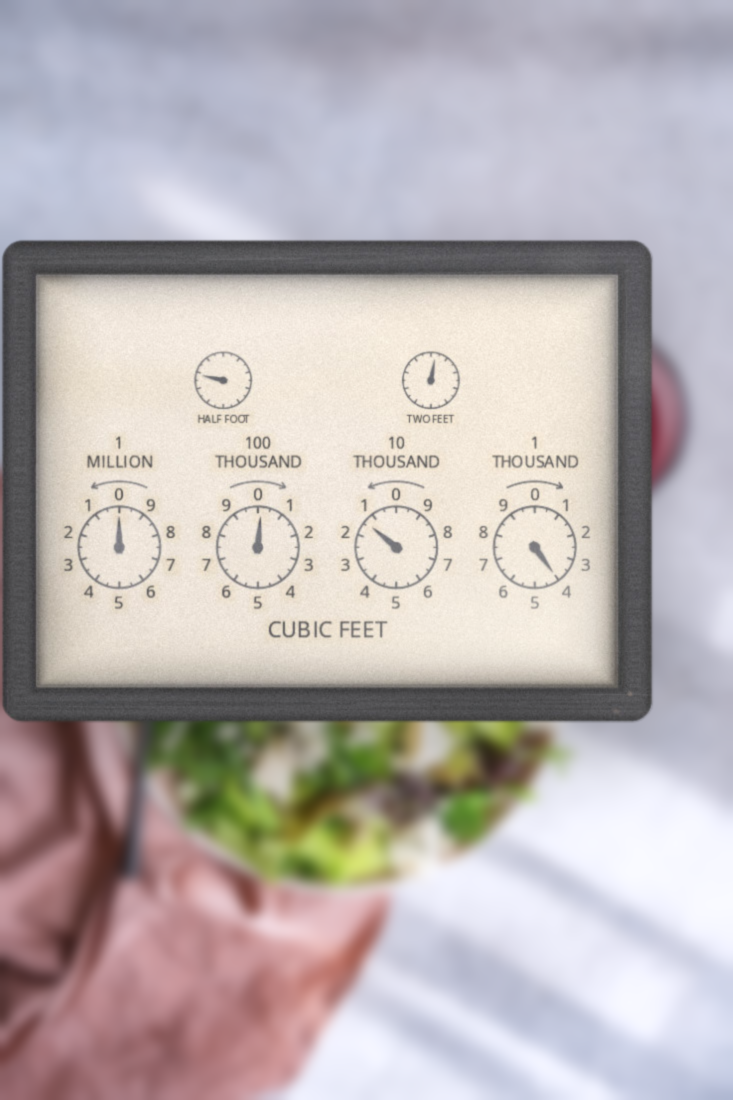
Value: 1400 ft³
